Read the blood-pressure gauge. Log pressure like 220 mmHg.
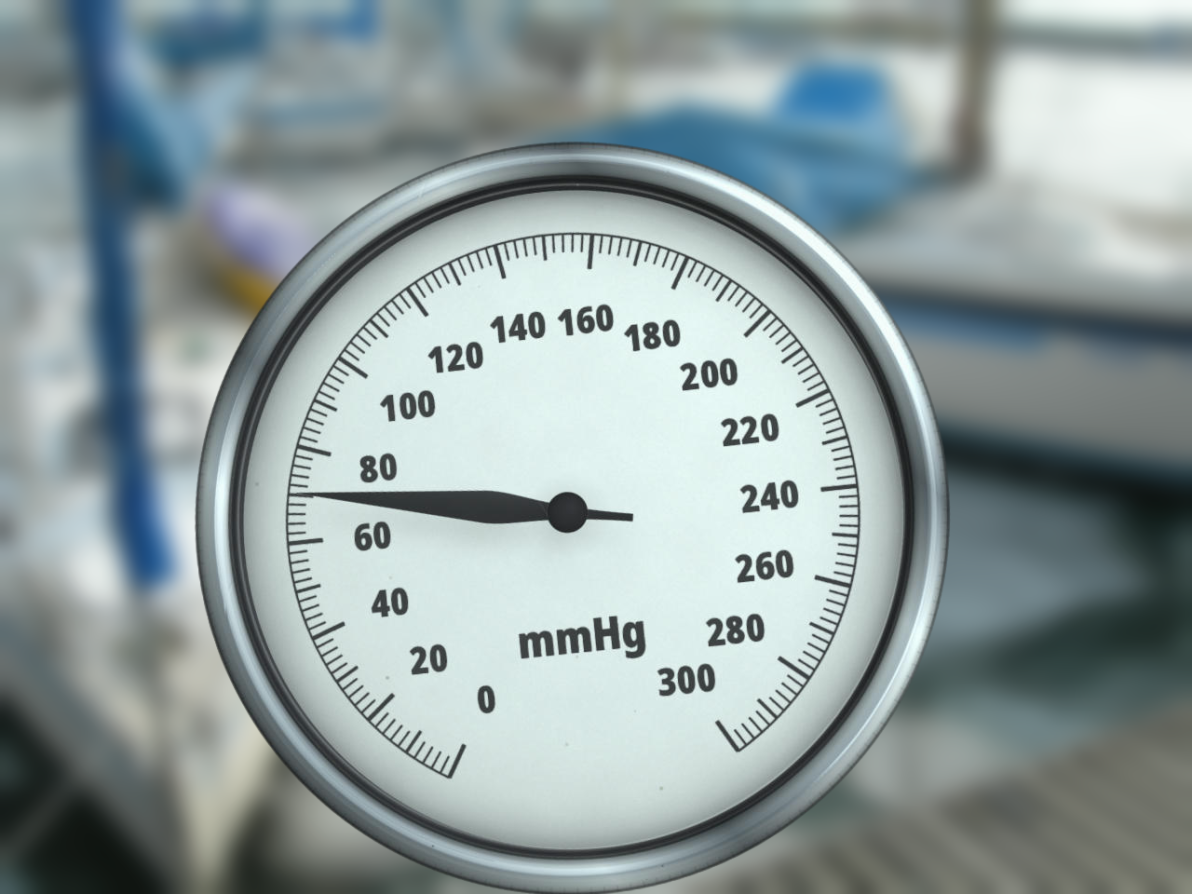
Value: 70 mmHg
